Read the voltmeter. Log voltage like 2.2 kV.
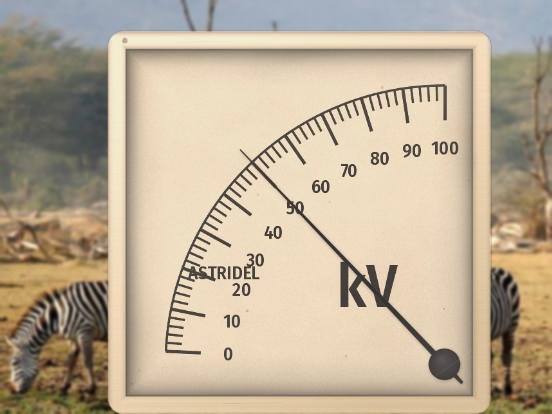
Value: 50 kV
